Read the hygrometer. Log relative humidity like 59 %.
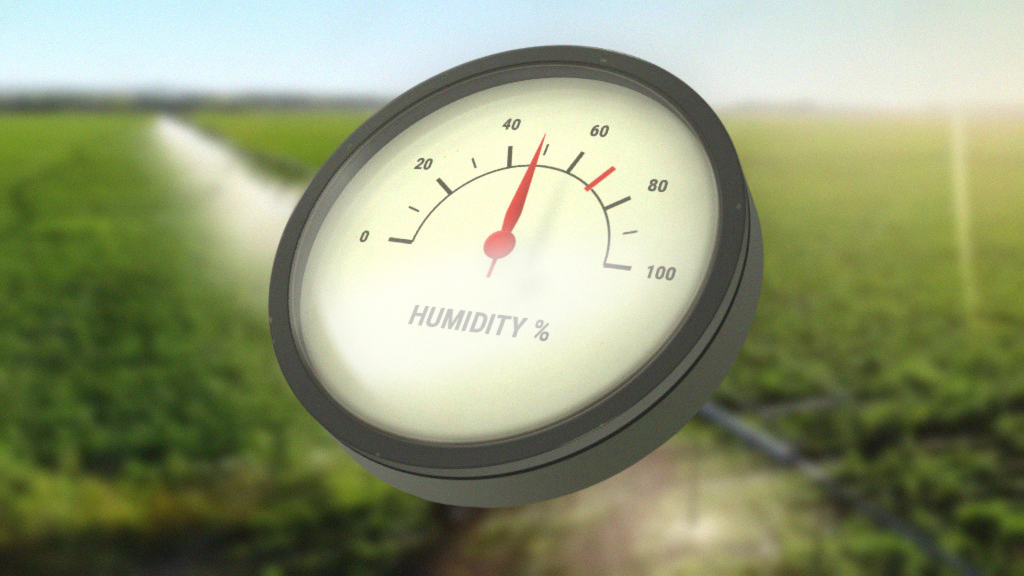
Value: 50 %
